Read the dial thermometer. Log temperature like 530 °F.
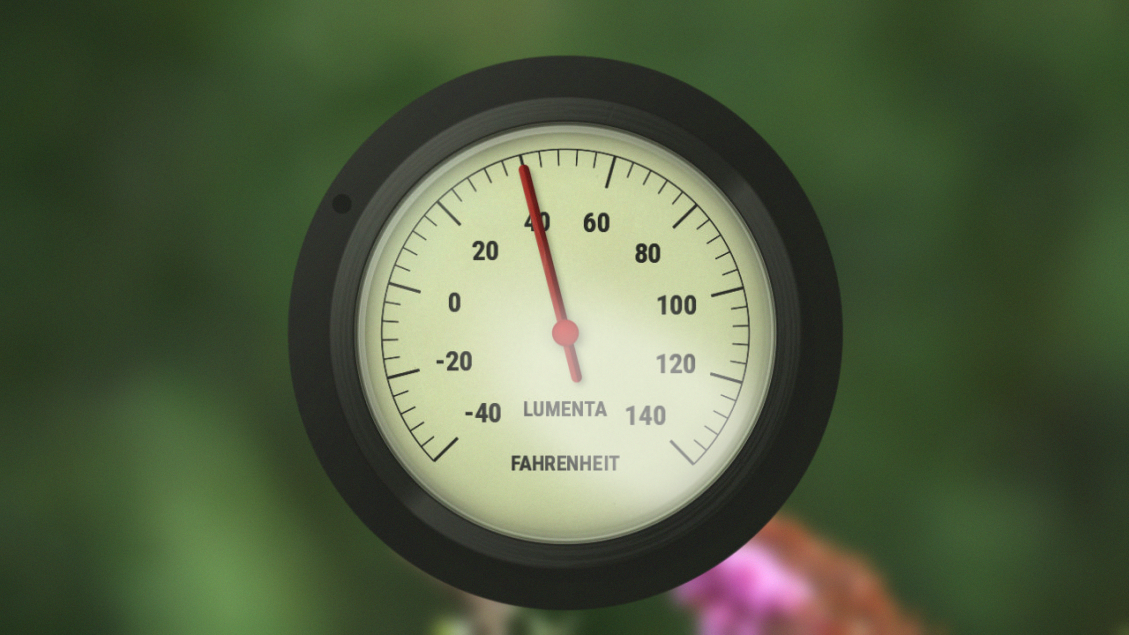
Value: 40 °F
